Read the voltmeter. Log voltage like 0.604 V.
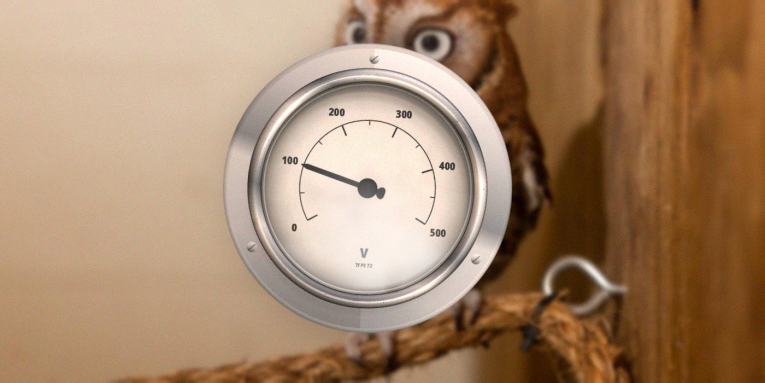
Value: 100 V
